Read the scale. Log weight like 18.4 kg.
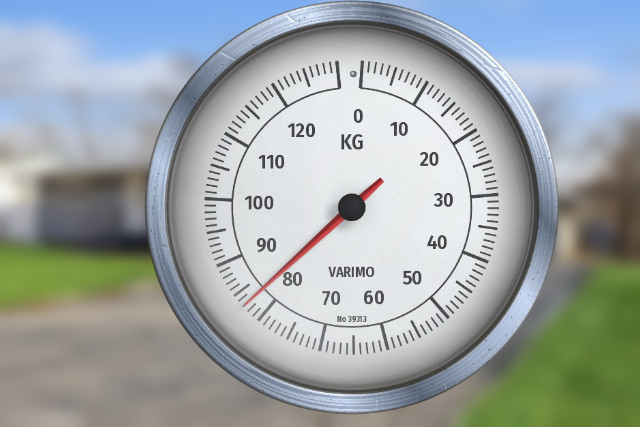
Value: 83 kg
